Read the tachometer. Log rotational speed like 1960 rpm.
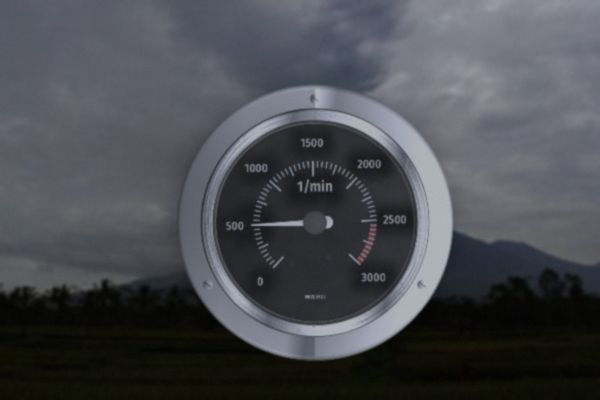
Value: 500 rpm
